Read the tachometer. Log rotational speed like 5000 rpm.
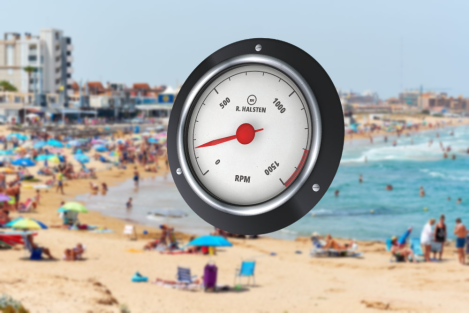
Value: 150 rpm
